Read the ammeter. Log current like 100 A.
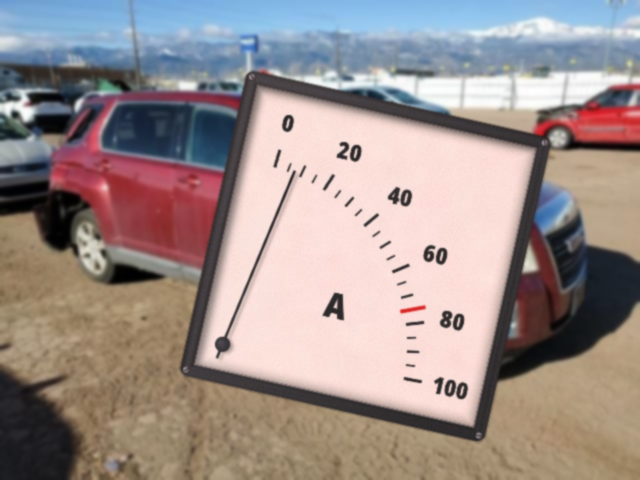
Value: 7.5 A
